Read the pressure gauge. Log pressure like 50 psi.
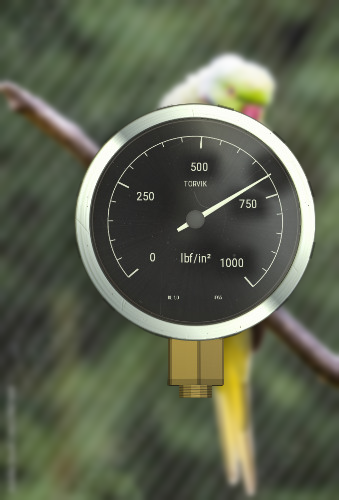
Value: 700 psi
